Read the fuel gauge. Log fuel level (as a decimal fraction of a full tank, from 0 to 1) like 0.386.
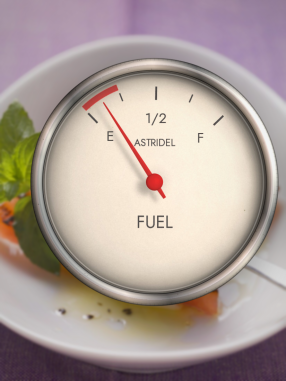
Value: 0.125
